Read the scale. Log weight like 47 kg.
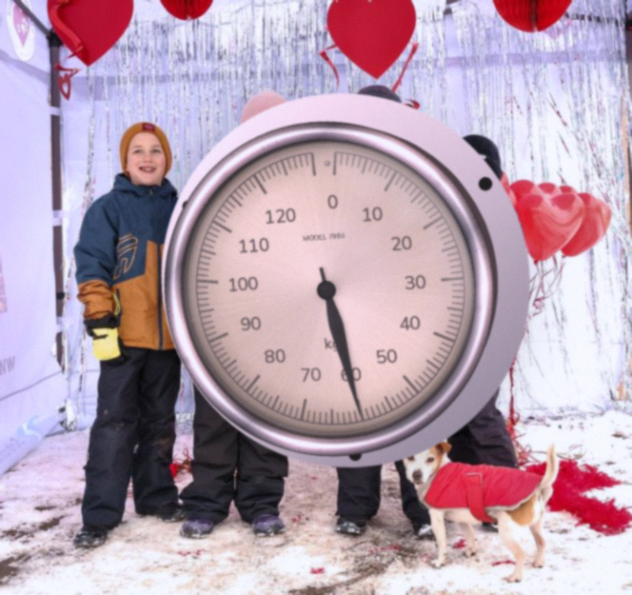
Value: 60 kg
